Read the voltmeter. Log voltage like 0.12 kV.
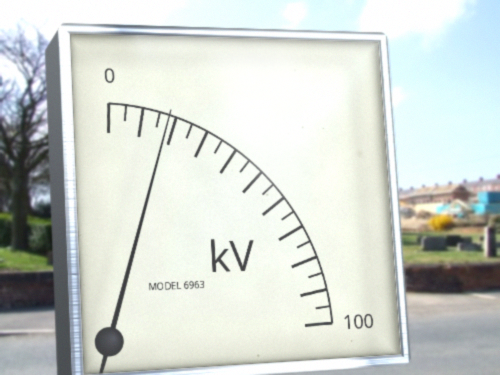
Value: 17.5 kV
